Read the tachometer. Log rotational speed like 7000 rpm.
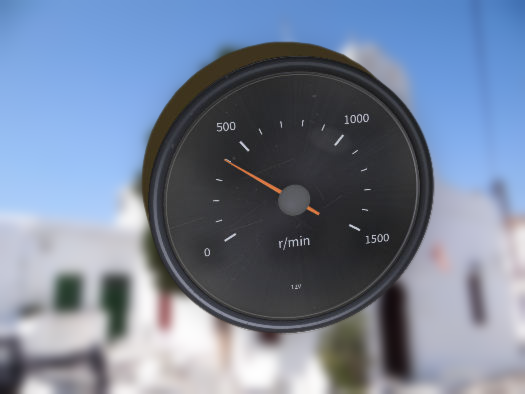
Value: 400 rpm
